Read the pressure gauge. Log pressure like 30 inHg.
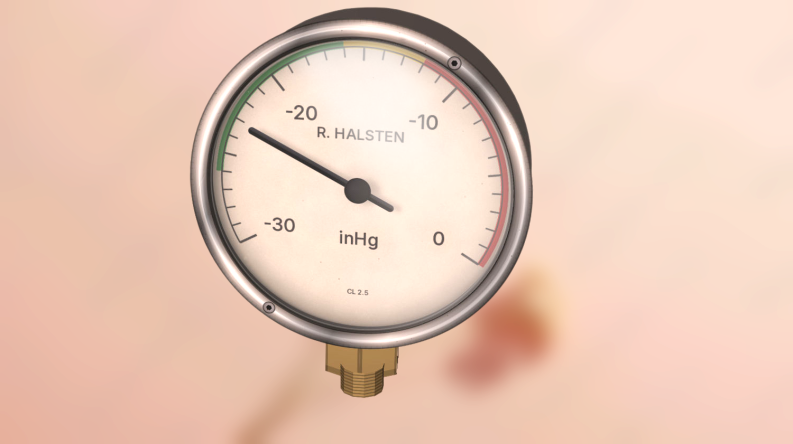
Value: -23 inHg
